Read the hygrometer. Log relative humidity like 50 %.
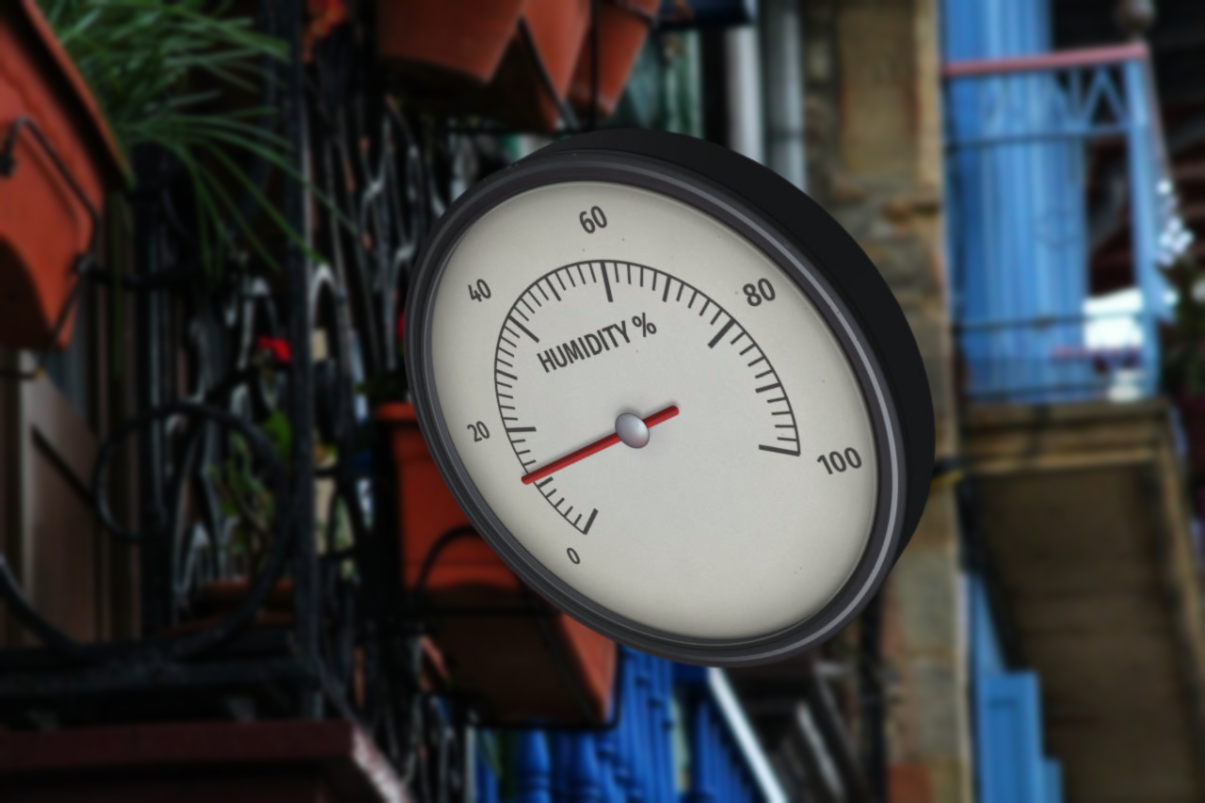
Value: 12 %
